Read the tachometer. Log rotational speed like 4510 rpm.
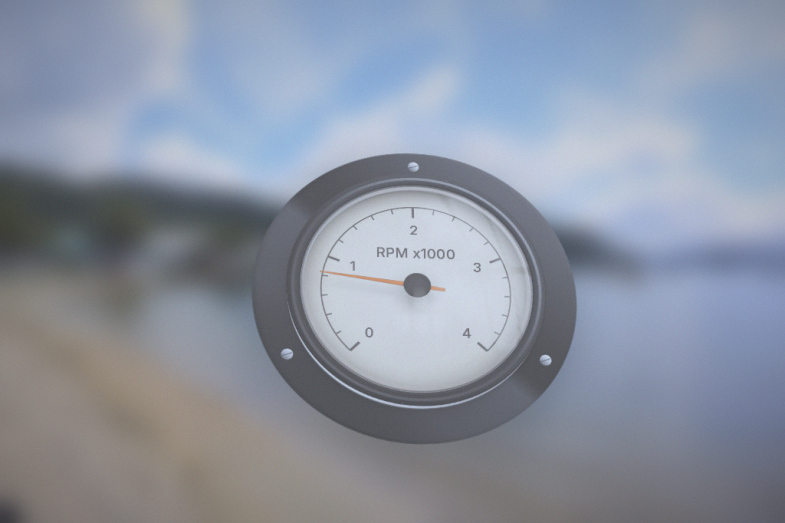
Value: 800 rpm
